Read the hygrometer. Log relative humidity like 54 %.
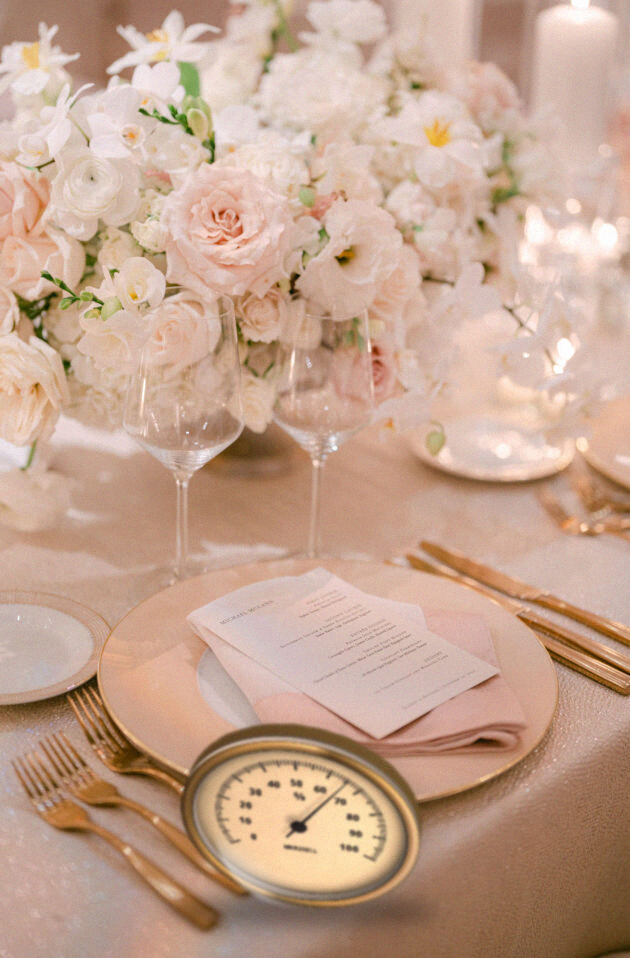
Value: 65 %
